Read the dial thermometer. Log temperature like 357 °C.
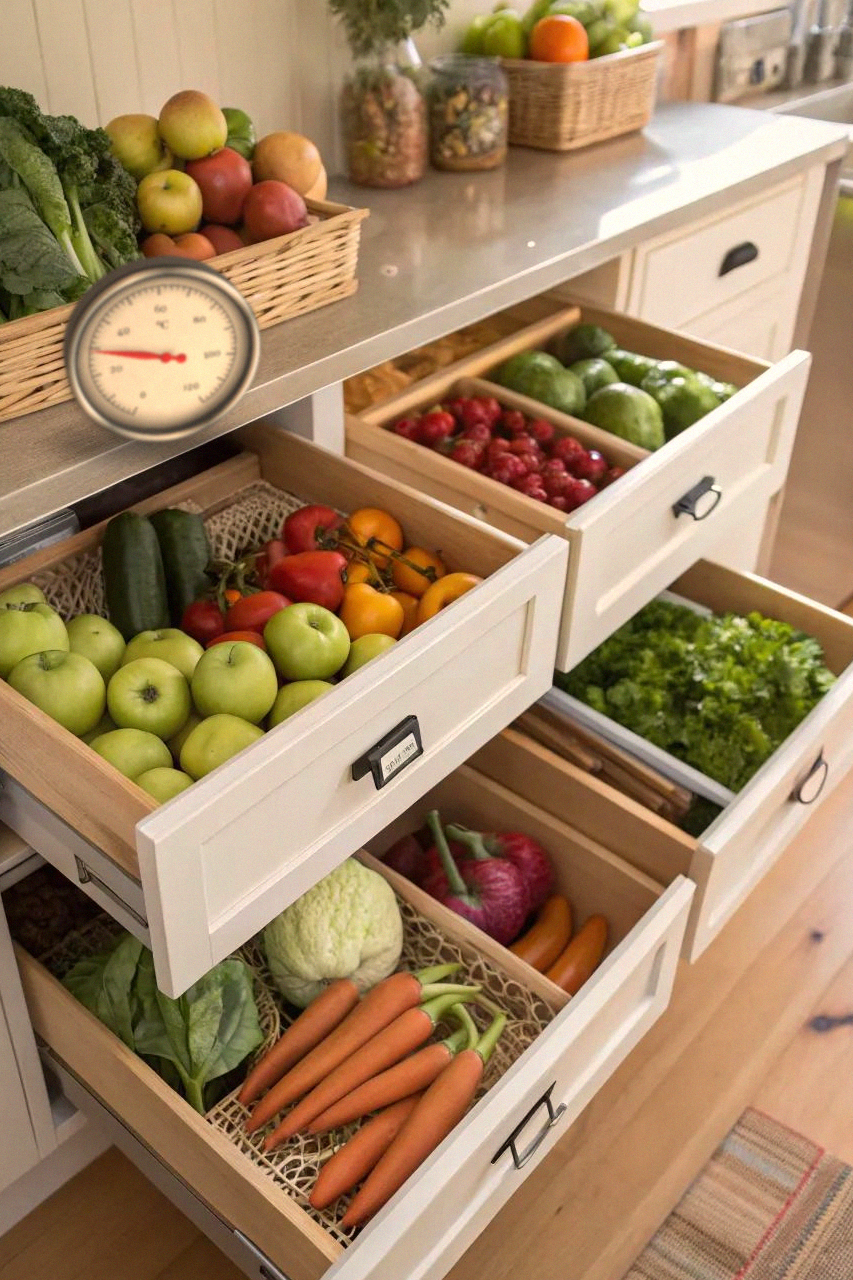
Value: 30 °C
